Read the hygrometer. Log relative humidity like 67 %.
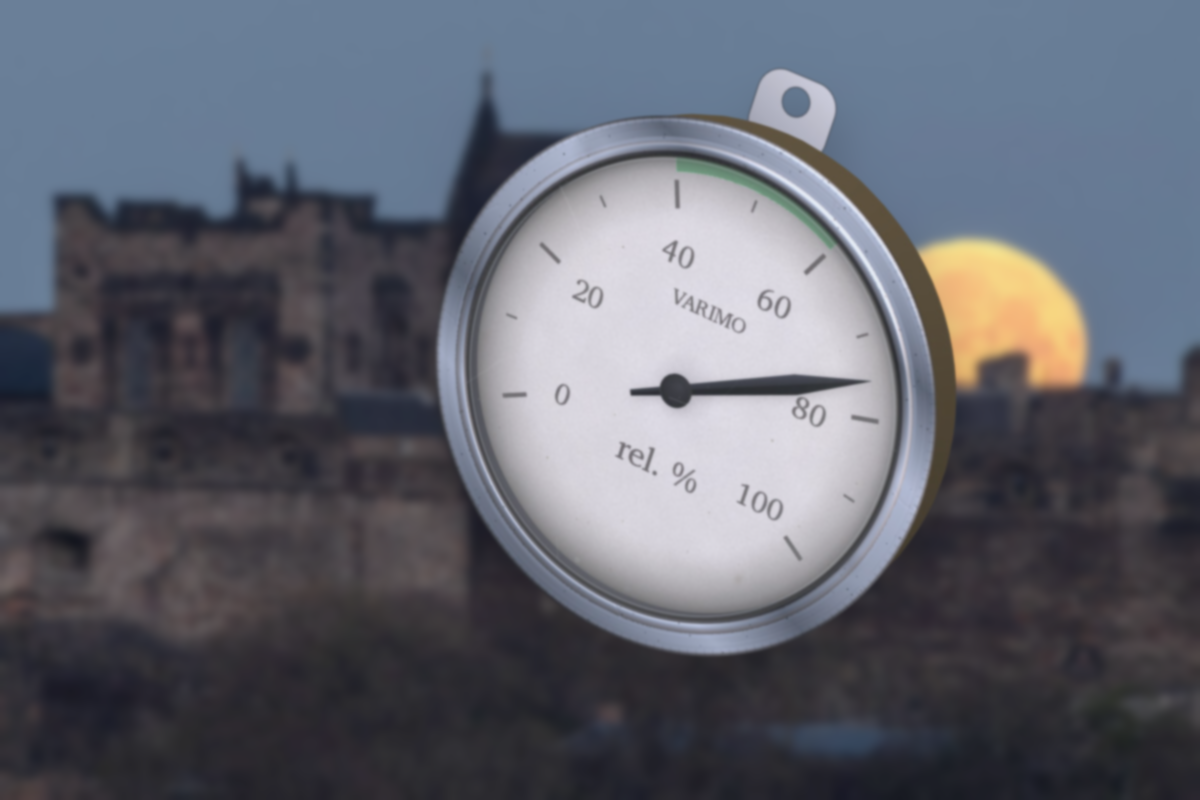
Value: 75 %
